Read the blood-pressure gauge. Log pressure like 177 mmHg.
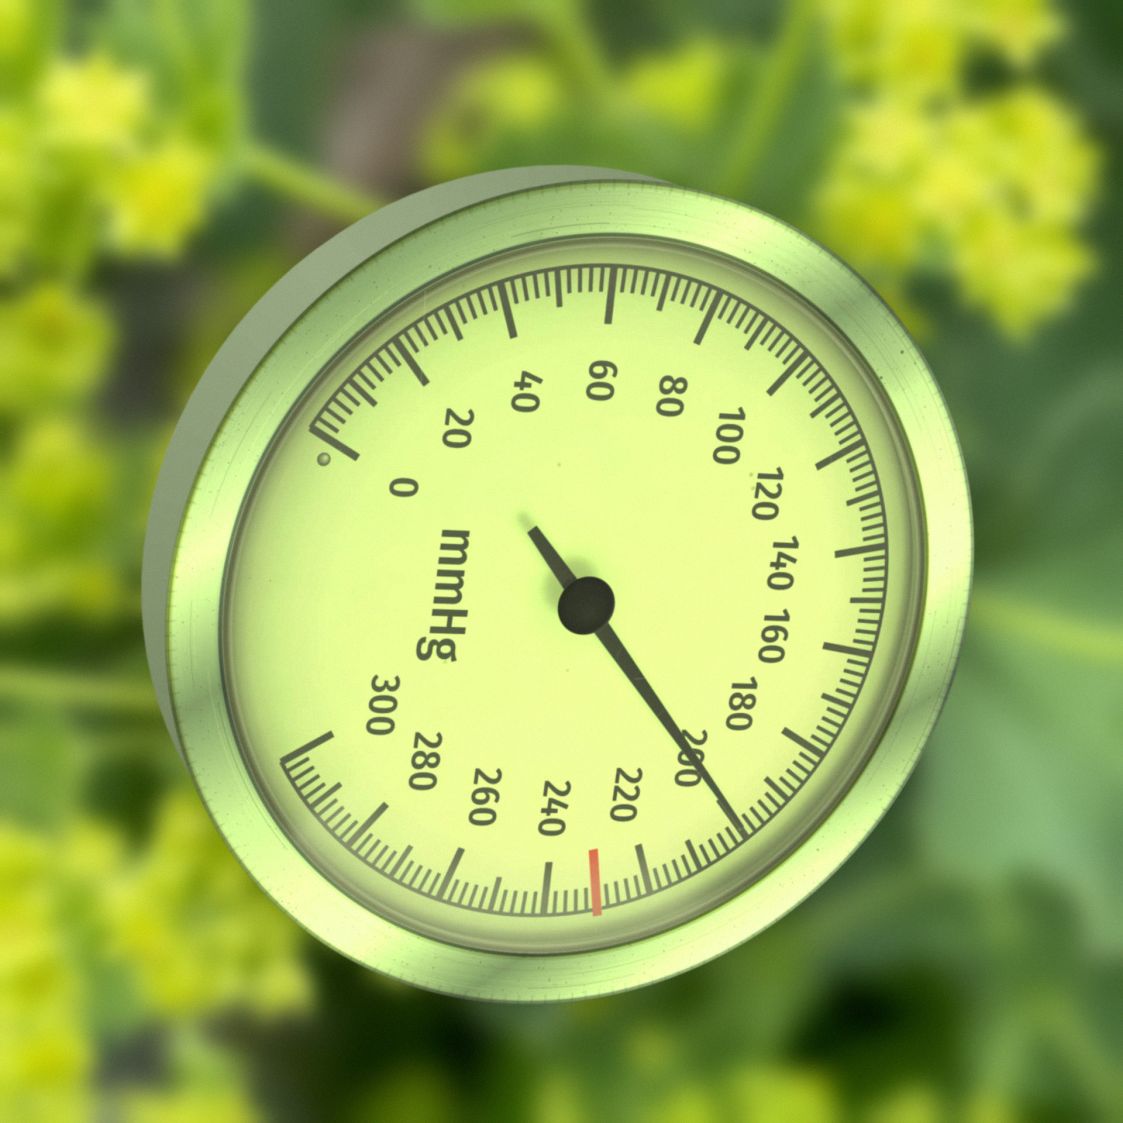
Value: 200 mmHg
